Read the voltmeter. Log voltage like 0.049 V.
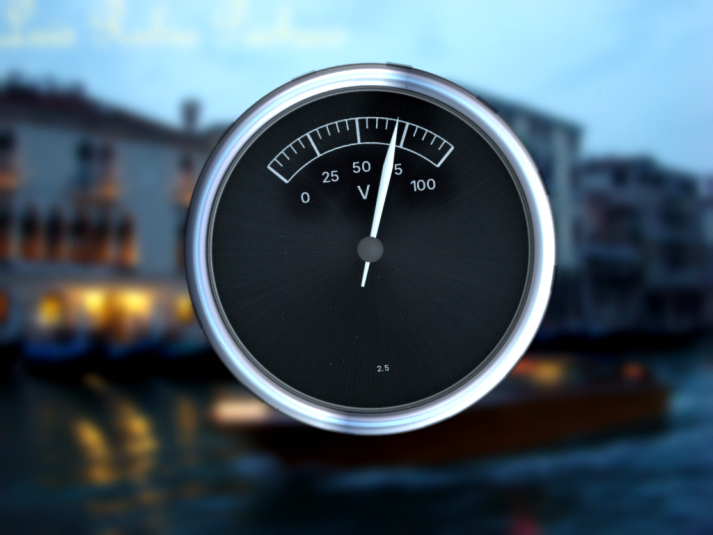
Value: 70 V
